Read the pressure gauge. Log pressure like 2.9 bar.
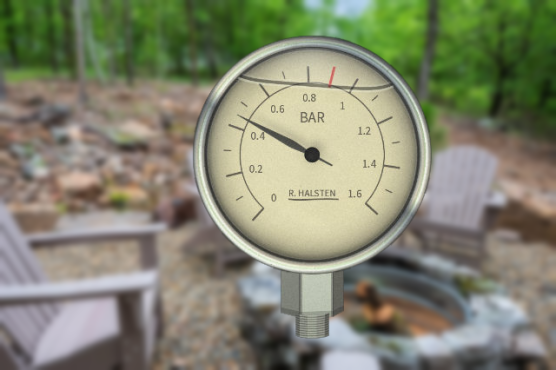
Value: 0.45 bar
